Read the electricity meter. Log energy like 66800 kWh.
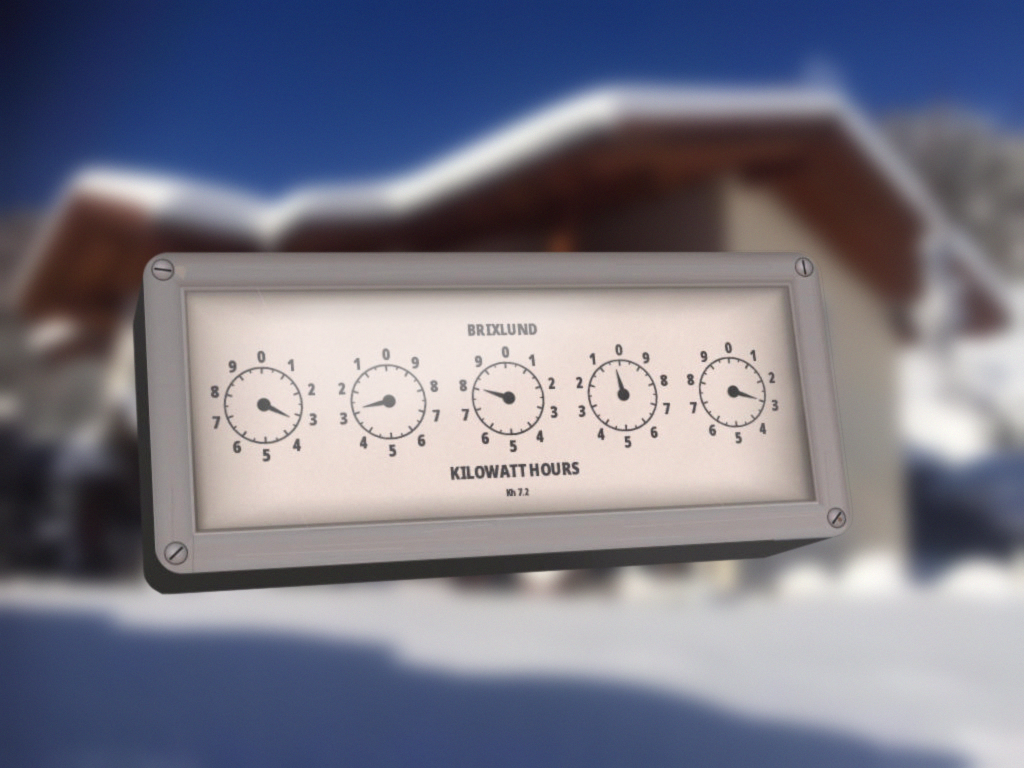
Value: 32803 kWh
